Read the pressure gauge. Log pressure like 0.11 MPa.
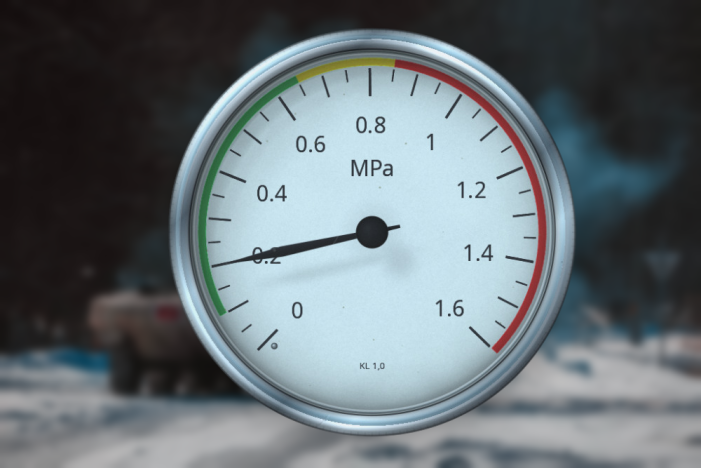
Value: 0.2 MPa
